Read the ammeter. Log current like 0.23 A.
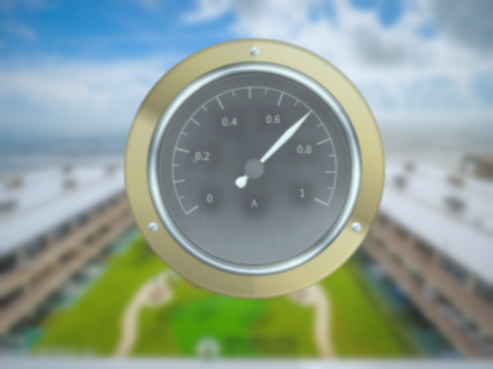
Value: 0.7 A
